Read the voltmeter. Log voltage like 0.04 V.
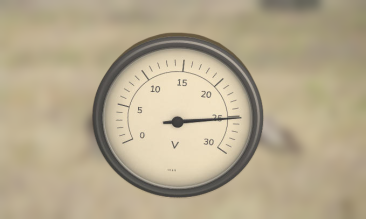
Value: 25 V
